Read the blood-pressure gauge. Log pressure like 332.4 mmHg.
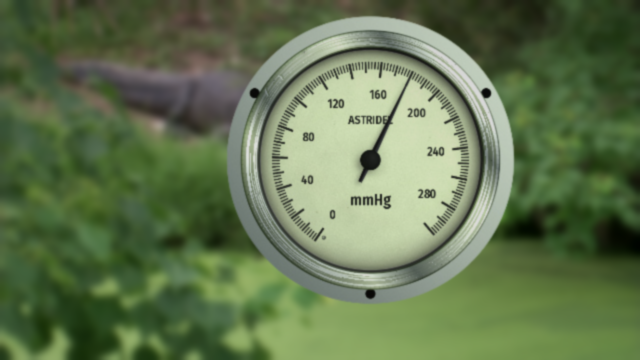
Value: 180 mmHg
